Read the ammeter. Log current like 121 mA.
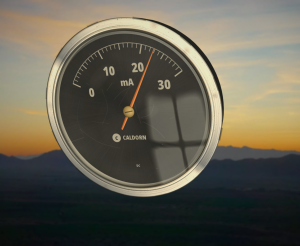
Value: 23 mA
